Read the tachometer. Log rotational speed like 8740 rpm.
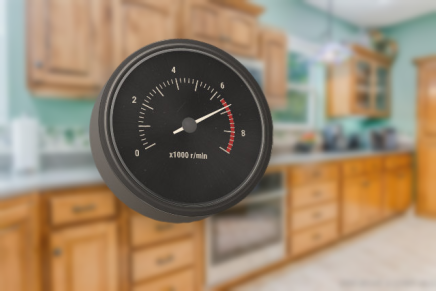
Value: 6800 rpm
